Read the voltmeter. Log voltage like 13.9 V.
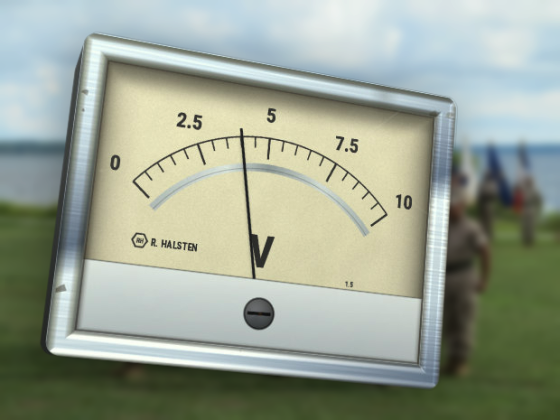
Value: 4 V
